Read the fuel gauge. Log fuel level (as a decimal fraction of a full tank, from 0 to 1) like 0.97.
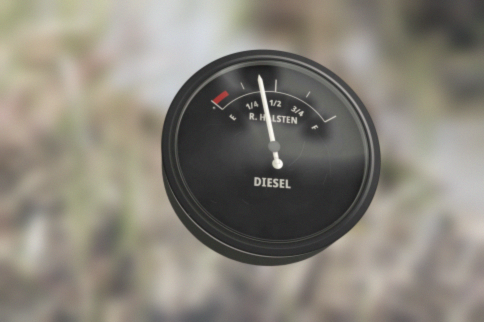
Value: 0.375
